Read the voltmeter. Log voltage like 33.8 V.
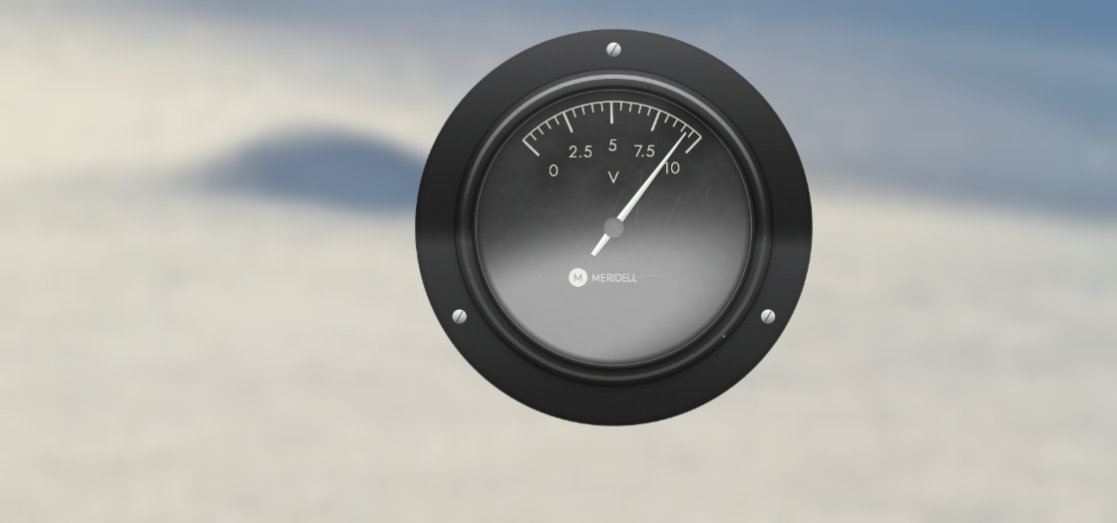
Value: 9.25 V
